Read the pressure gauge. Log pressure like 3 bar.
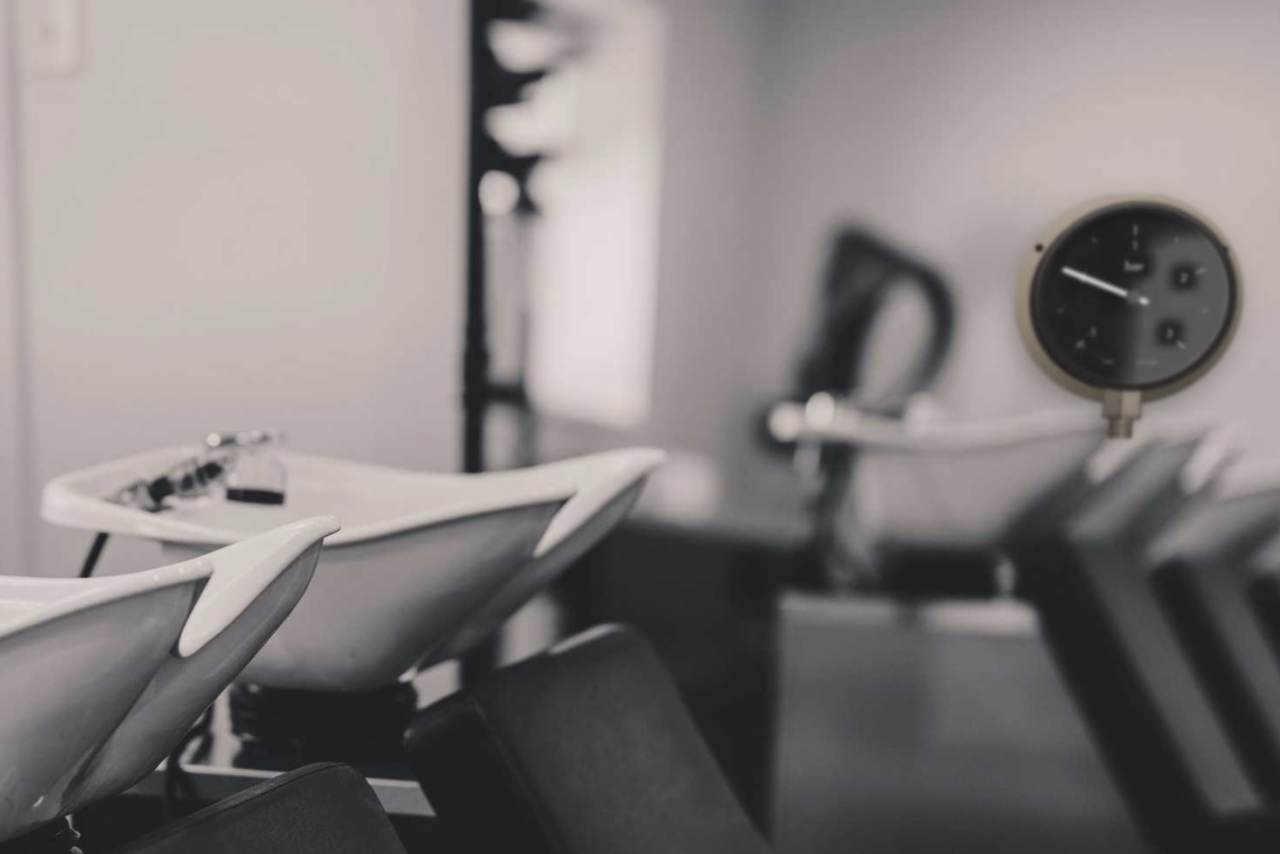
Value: 0 bar
